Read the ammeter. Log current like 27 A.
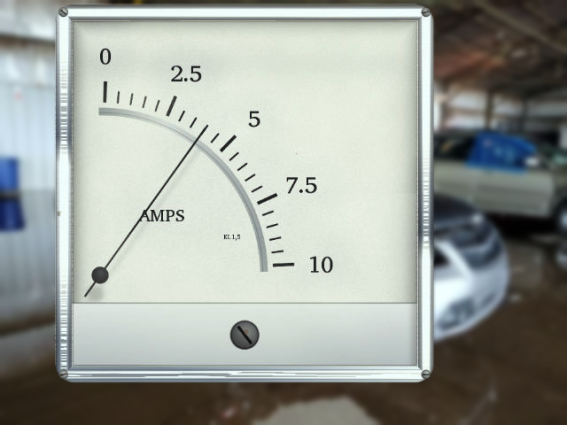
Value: 4 A
